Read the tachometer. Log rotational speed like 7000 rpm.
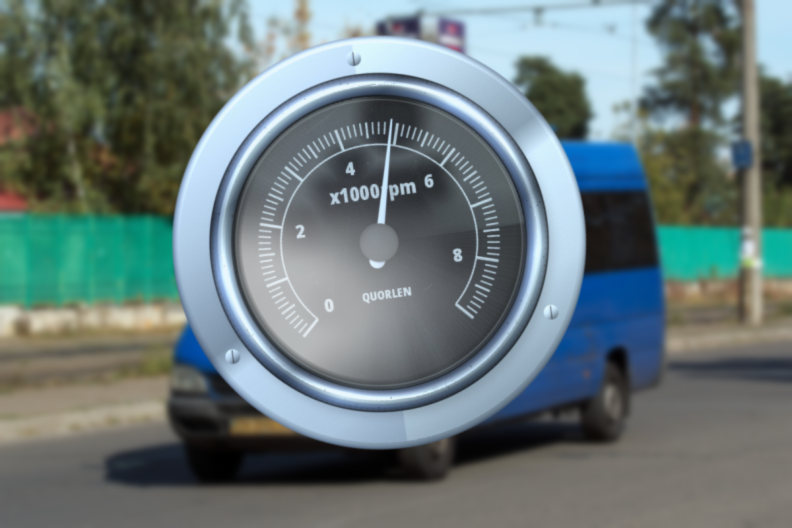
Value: 4900 rpm
